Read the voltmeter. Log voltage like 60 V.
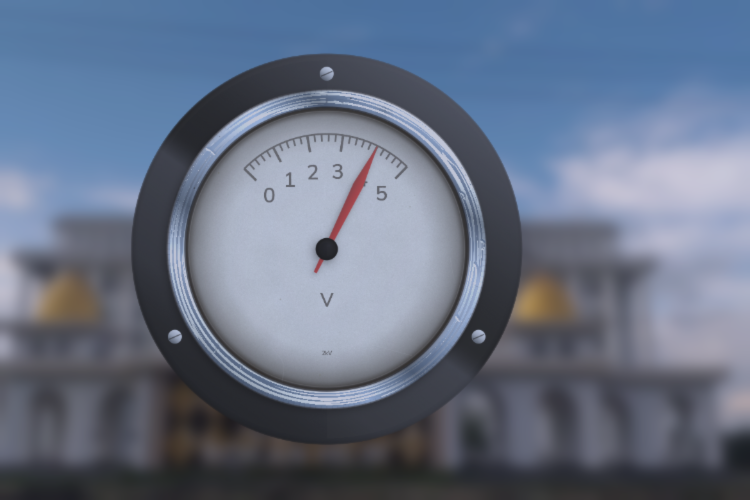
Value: 4 V
